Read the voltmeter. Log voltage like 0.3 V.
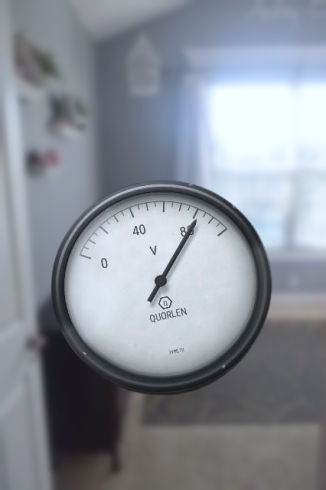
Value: 82.5 V
